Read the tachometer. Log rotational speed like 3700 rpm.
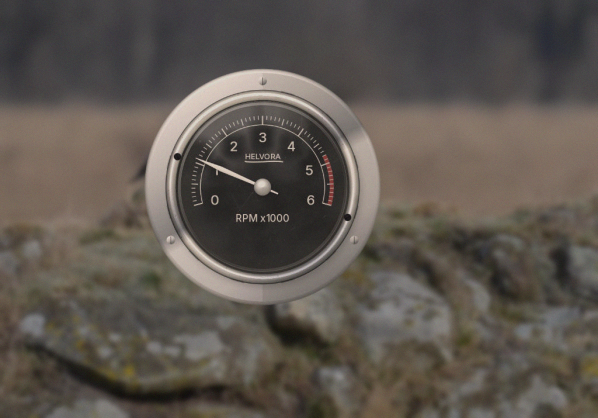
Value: 1100 rpm
